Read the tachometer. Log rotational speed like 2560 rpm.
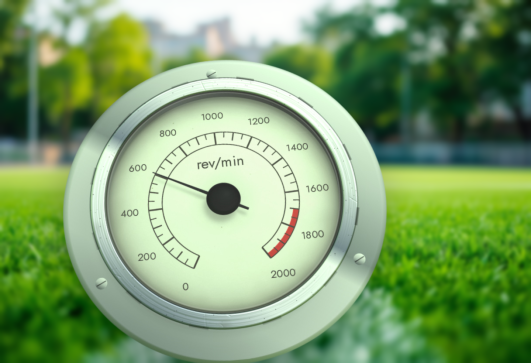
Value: 600 rpm
